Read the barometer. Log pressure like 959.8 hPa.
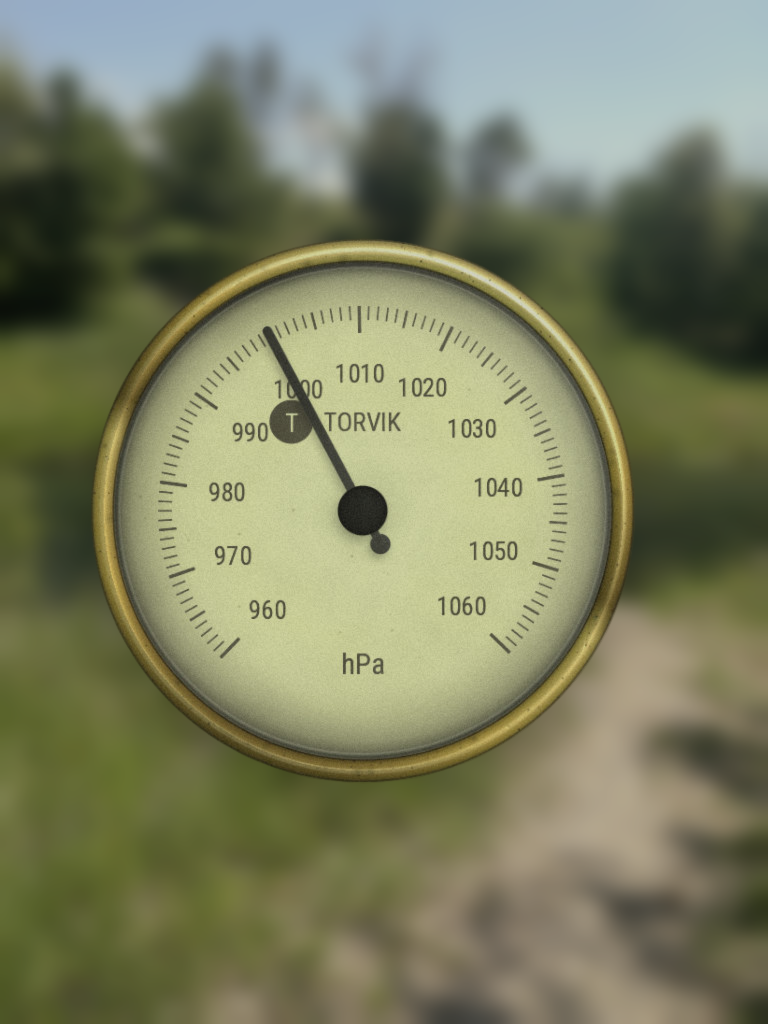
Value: 1000 hPa
